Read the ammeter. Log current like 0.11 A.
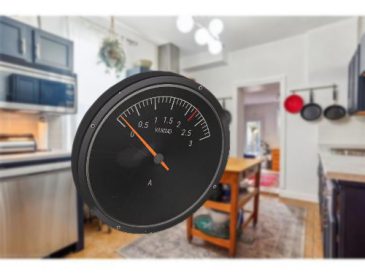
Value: 0.1 A
